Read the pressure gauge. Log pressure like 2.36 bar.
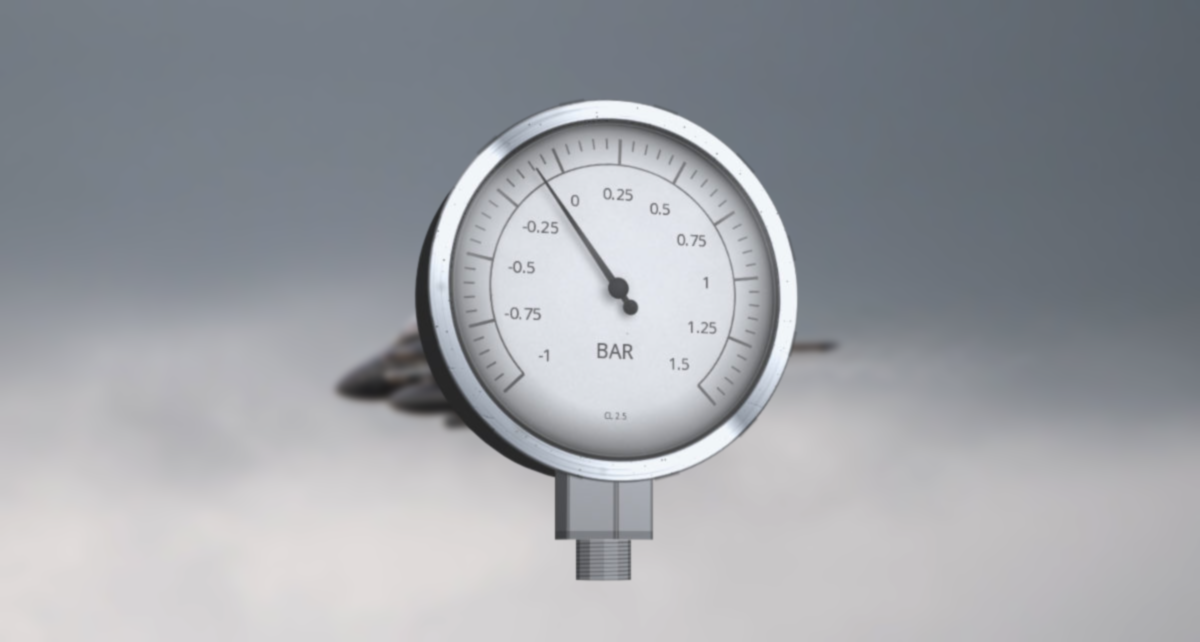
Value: -0.1 bar
